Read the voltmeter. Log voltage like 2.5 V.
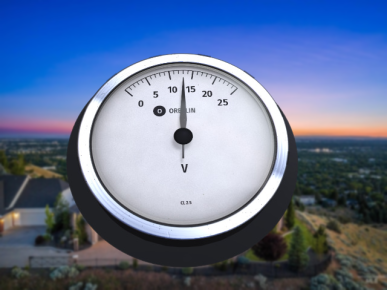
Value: 13 V
